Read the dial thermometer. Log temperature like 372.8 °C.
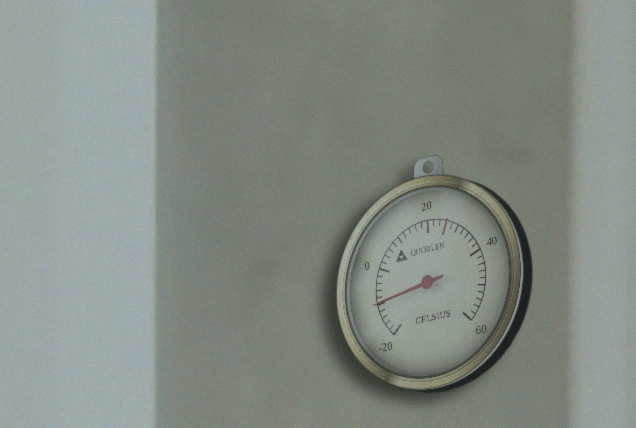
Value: -10 °C
